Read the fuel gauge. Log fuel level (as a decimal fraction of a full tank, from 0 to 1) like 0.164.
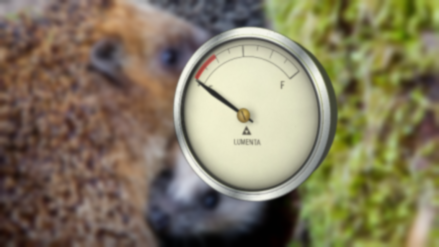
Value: 0
